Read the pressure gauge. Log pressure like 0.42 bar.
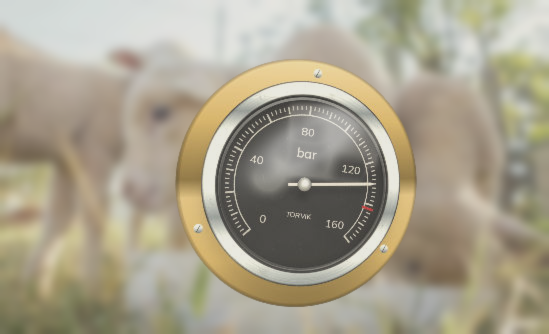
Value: 130 bar
